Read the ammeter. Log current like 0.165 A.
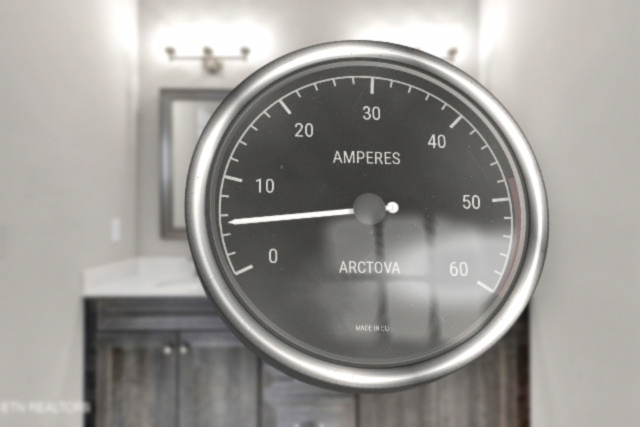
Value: 5 A
